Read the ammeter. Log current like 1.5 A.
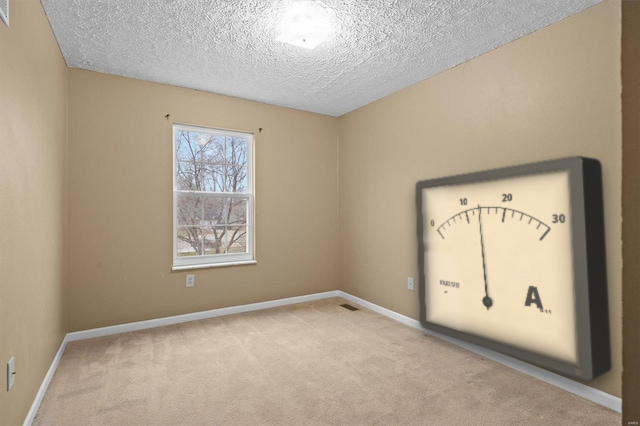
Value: 14 A
